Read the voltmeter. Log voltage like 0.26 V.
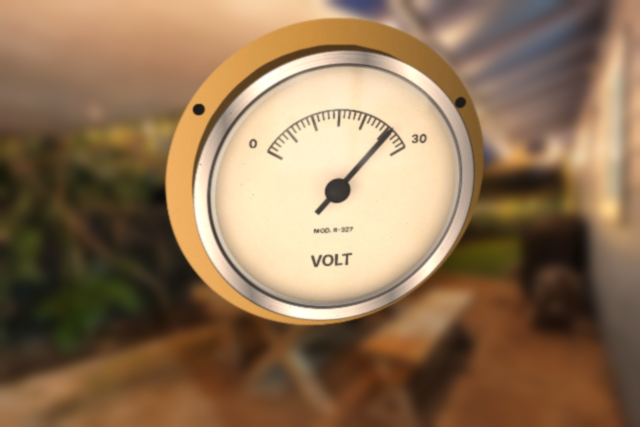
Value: 25 V
